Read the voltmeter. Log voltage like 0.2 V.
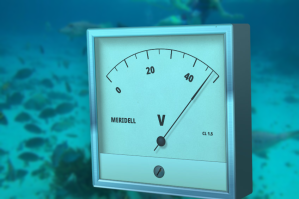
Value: 47.5 V
